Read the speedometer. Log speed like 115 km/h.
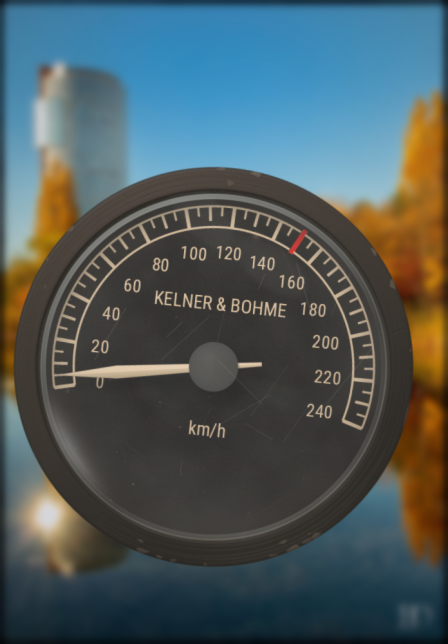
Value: 5 km/h
